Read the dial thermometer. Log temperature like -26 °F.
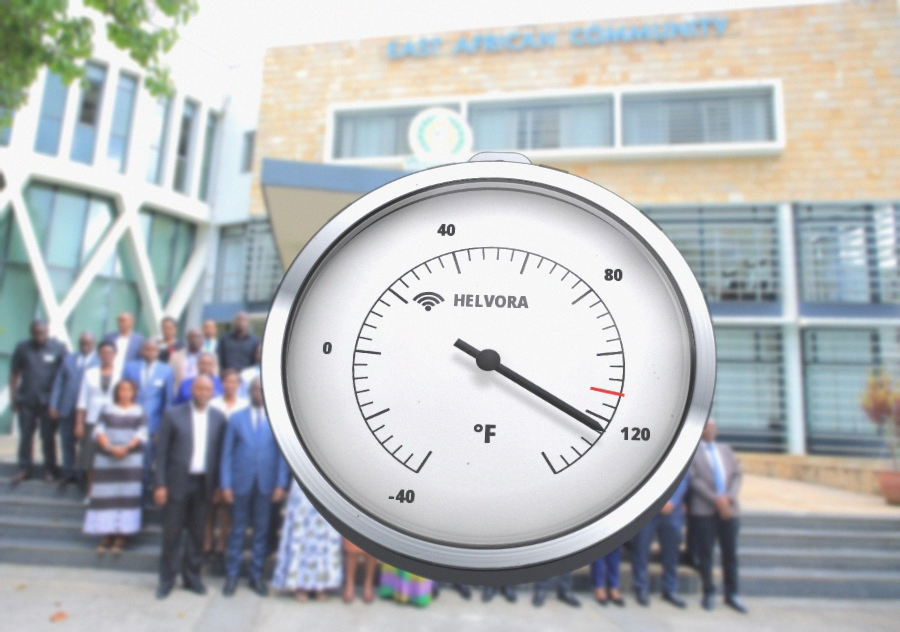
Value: 124 °F
